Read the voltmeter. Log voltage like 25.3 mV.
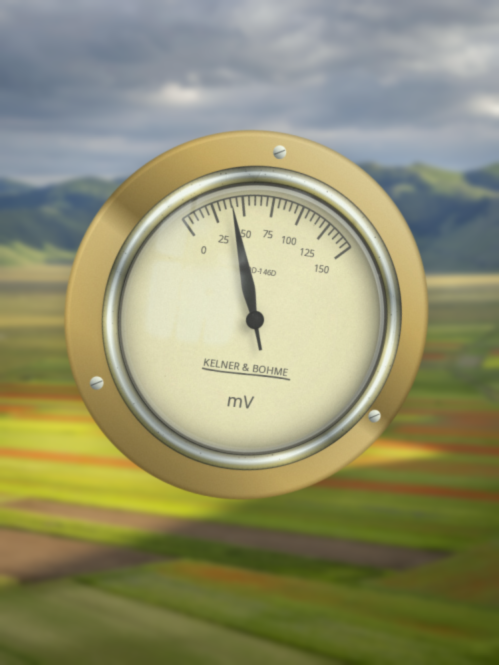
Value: 40 mV
